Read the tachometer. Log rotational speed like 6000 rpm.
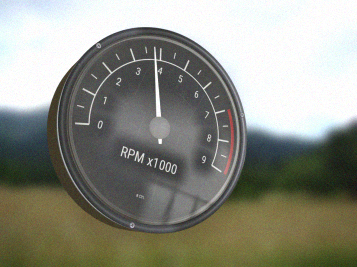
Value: 3750 rpm
